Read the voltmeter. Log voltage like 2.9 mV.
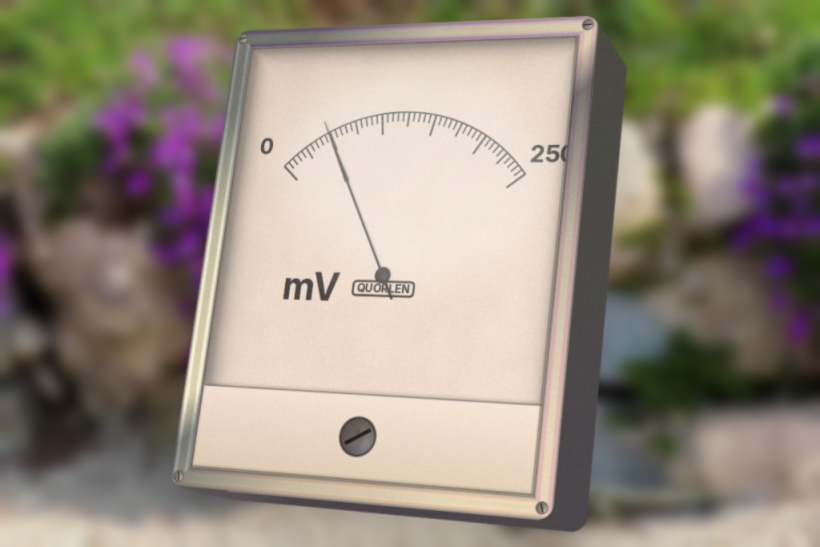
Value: 50 mV
